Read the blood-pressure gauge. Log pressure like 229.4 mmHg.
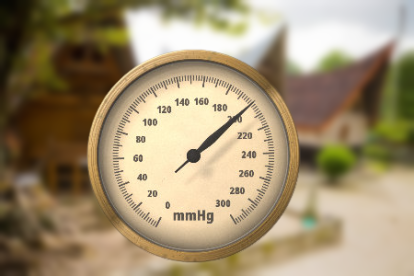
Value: 200 mmHg
